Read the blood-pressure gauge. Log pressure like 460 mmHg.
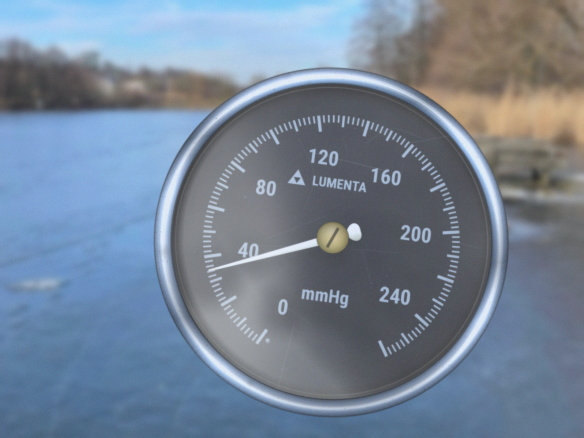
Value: 34 mmHg
